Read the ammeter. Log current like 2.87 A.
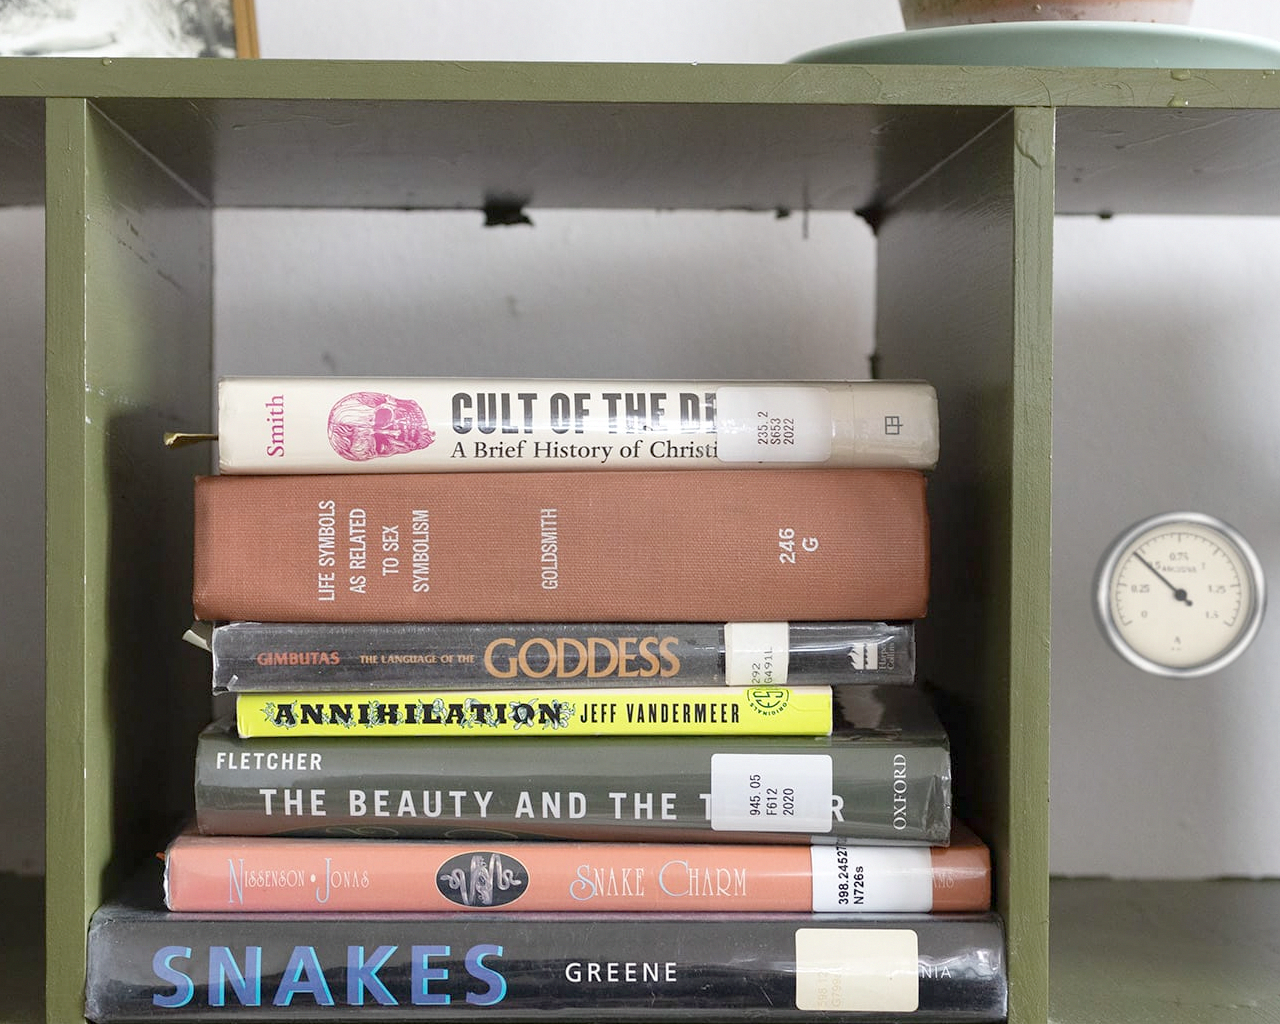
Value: 0.45 A
